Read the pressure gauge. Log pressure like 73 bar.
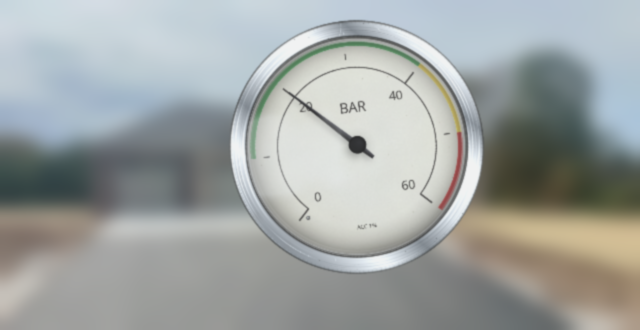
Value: 20 bar
